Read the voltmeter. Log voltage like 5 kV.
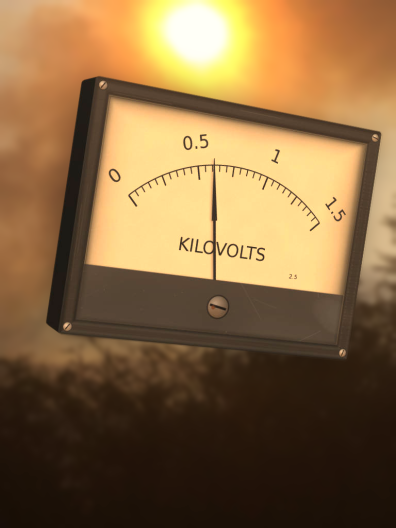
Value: 0.6 kV
